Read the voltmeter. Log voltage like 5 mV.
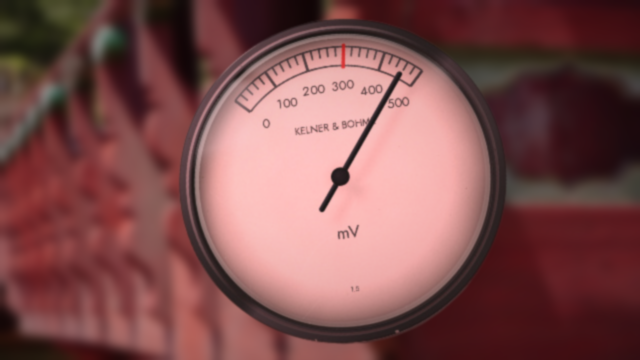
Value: 460 mV
